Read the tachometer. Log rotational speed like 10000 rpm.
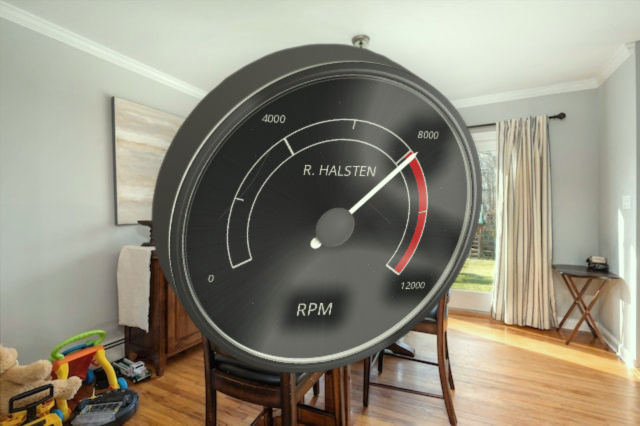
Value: 8000 rpm
